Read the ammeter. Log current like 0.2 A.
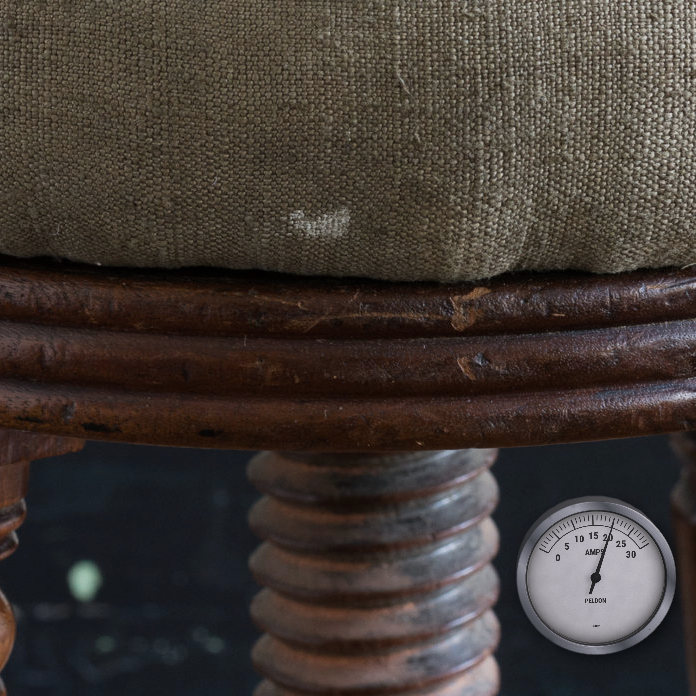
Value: 20 A
